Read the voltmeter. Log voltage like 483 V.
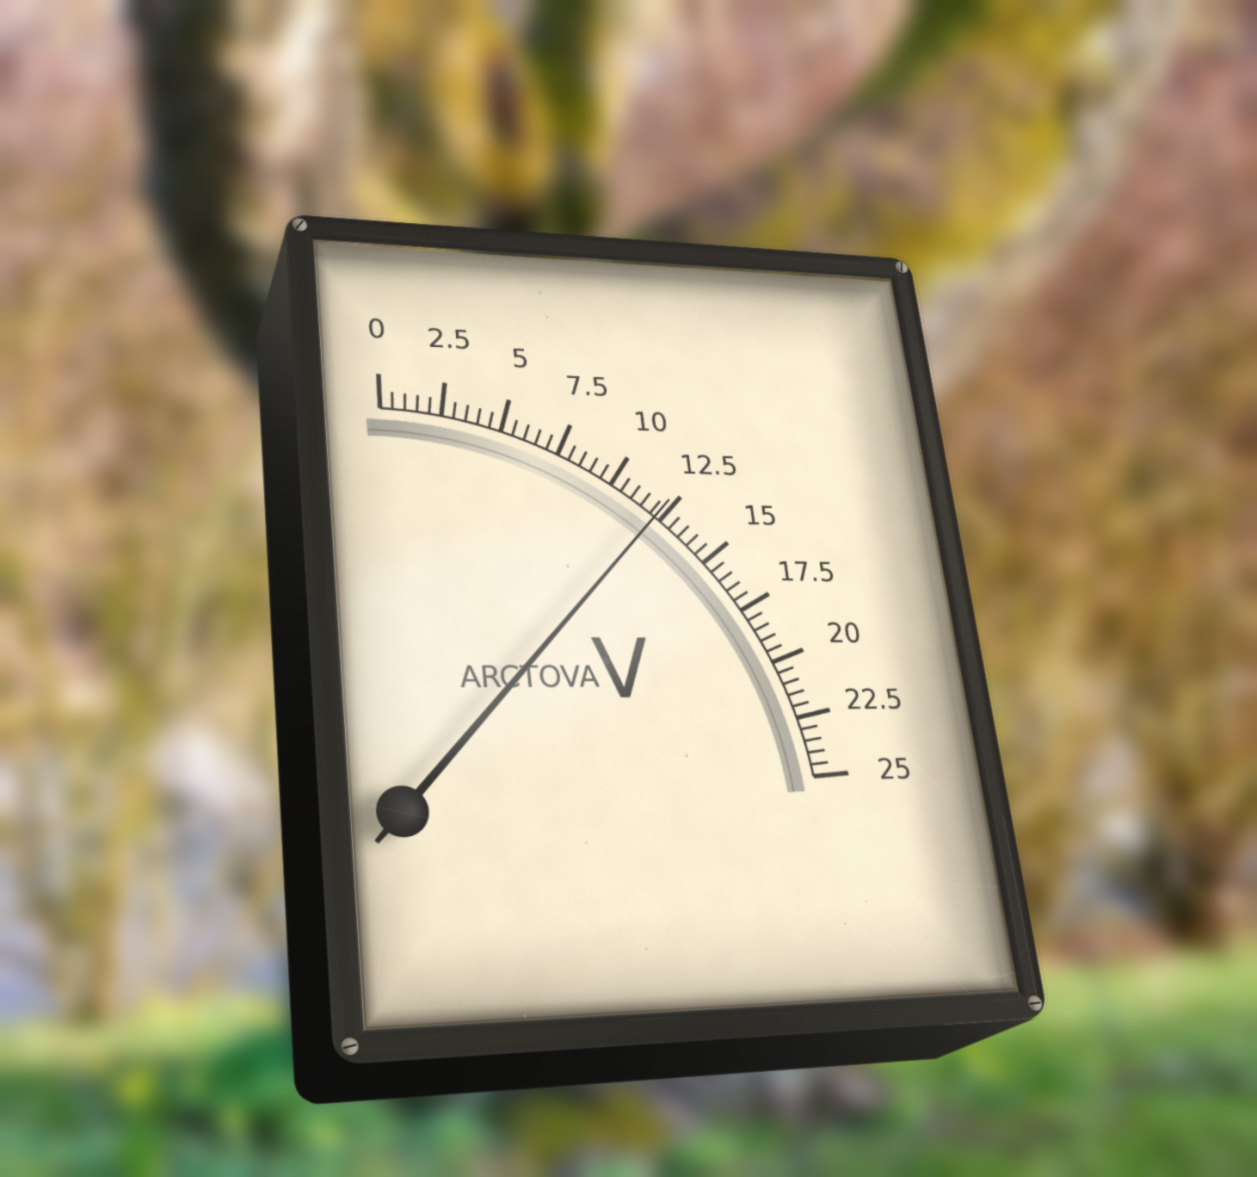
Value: 12.25 V
